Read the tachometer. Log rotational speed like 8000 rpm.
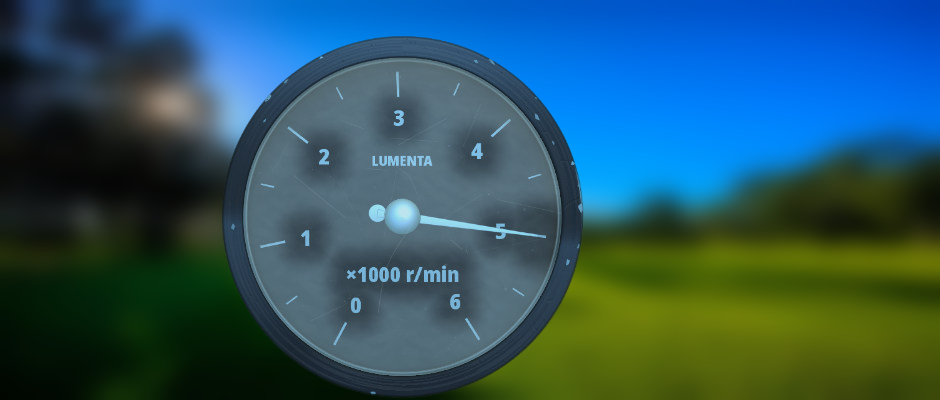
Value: 5000 rpm
